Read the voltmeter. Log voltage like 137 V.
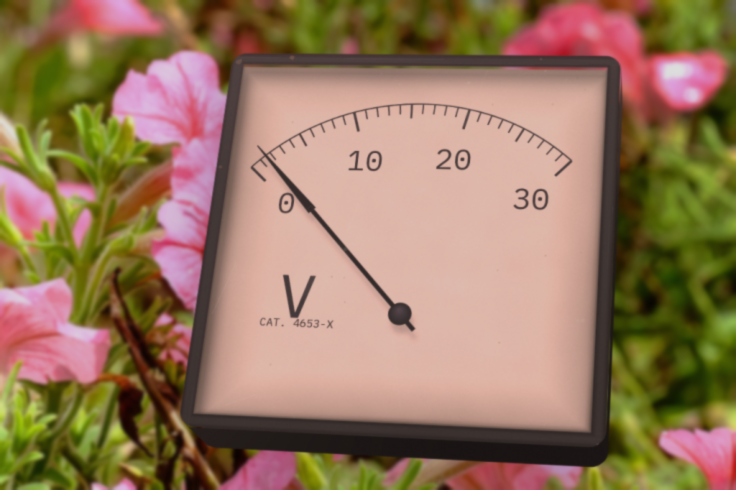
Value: 1.5 V
